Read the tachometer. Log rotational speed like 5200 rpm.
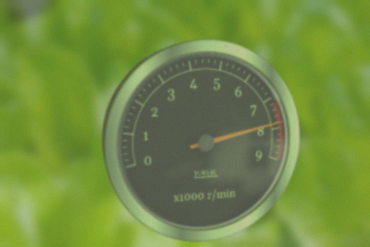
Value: 7800 rpm
